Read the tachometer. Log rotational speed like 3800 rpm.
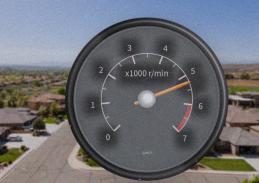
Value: 5250 rpm
